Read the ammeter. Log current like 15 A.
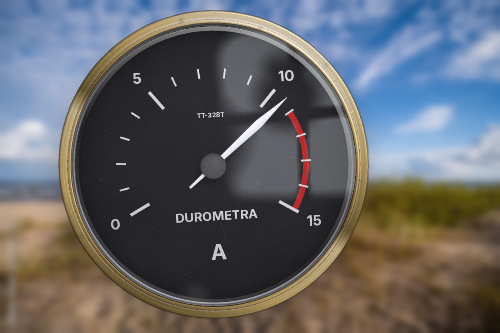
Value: 10.5 A
